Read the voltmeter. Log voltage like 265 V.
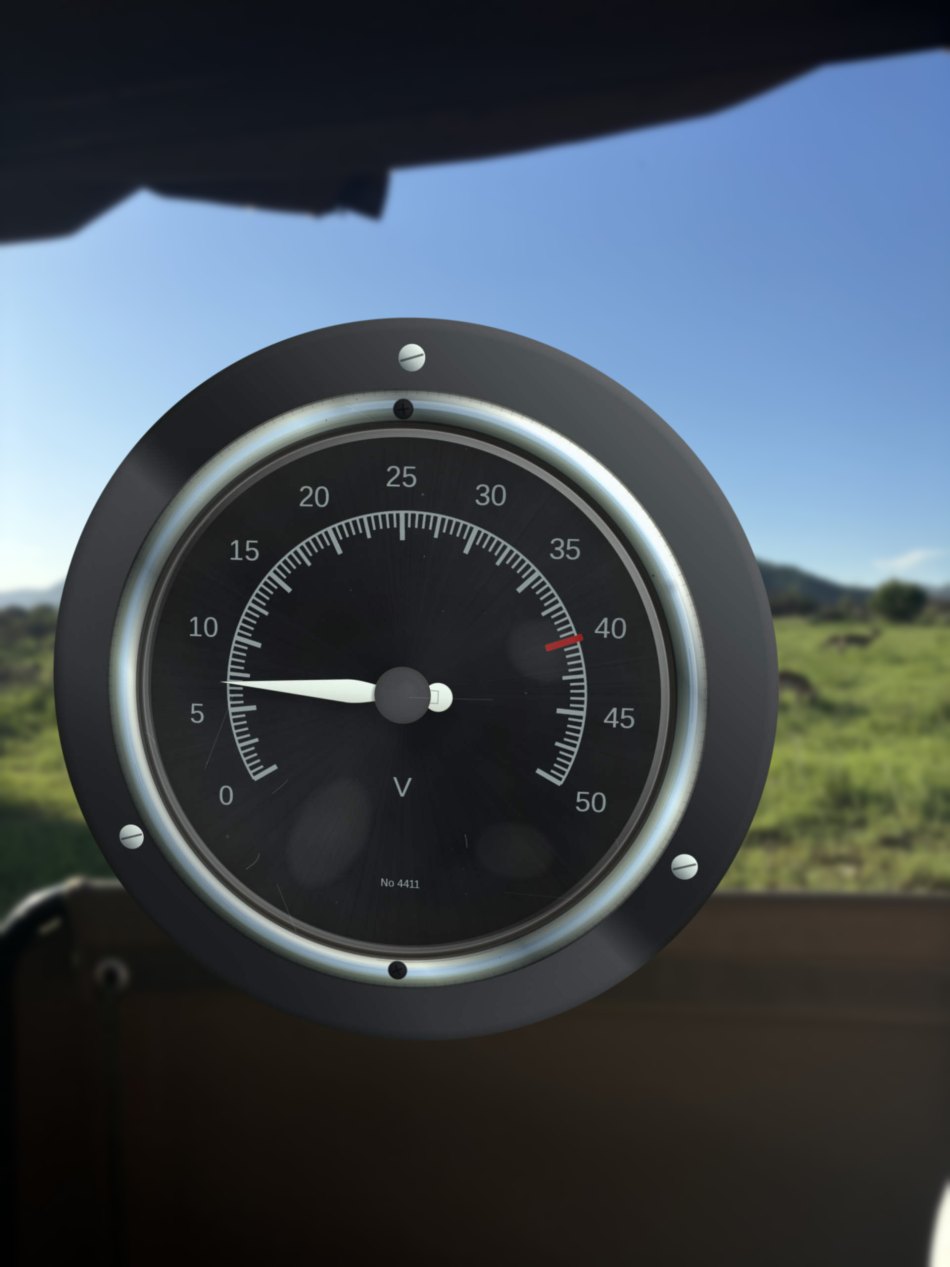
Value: 7 V
